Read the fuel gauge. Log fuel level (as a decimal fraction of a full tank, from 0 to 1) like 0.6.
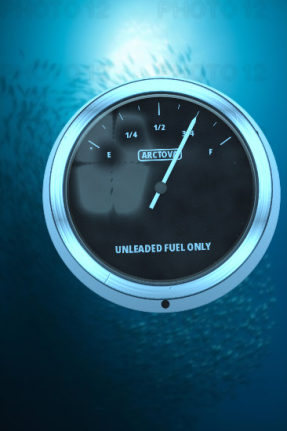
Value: 0.75
